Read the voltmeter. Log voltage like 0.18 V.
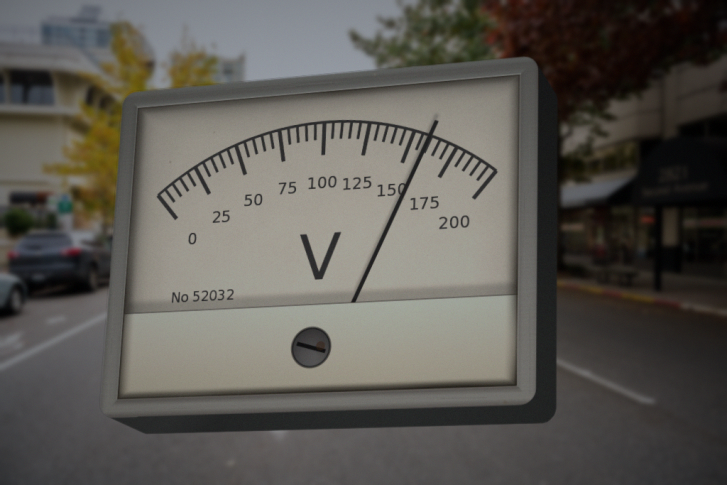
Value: 160 V
